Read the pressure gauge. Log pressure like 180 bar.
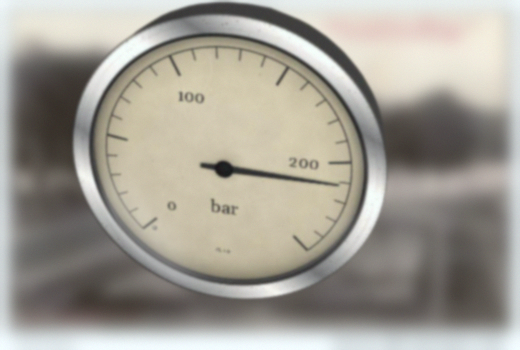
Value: 210 bar
